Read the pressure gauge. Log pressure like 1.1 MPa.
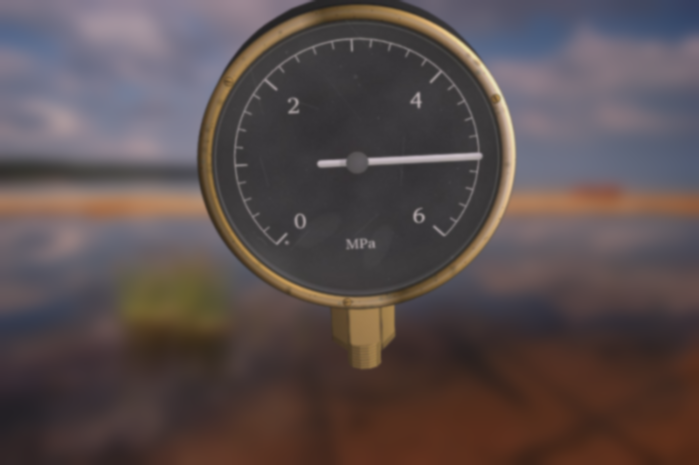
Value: 5 MPa
